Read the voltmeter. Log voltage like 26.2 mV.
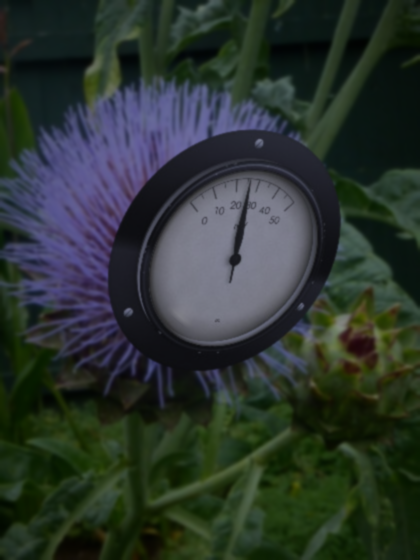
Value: 25 mV
